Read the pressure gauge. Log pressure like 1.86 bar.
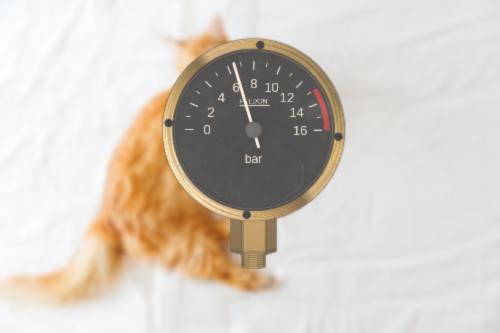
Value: 6.5 bar
